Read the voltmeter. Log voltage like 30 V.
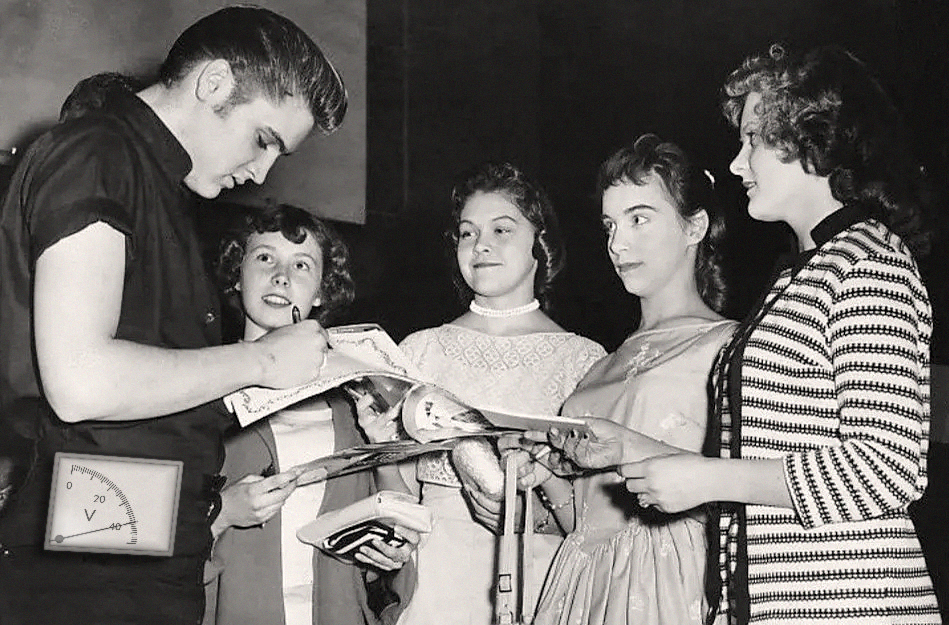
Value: 40 V
